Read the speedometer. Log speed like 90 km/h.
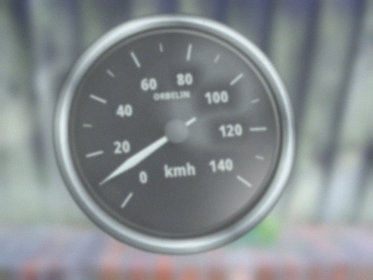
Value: 10 km/h
